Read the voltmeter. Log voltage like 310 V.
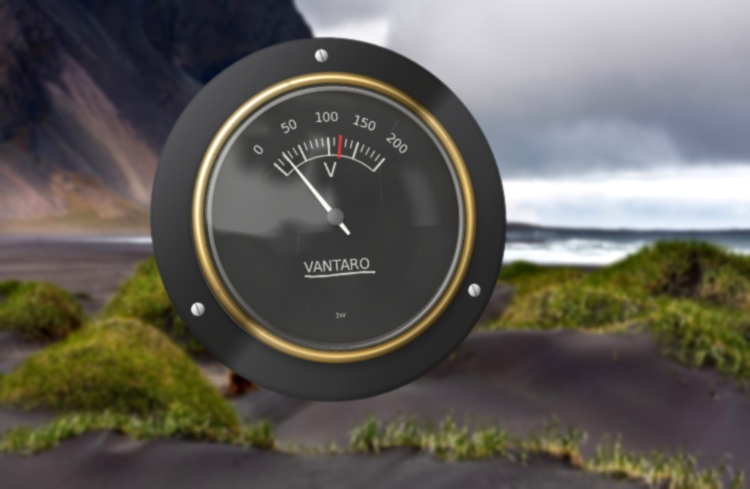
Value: 20 V
